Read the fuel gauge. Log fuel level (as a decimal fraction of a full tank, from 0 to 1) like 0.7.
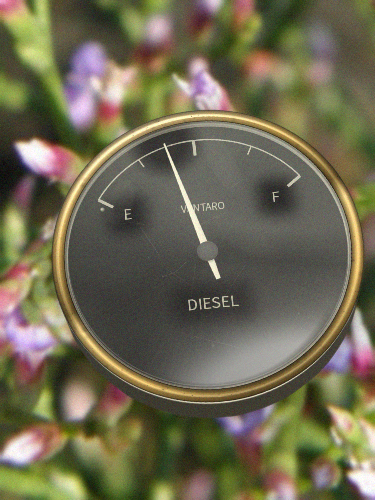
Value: 0.375
